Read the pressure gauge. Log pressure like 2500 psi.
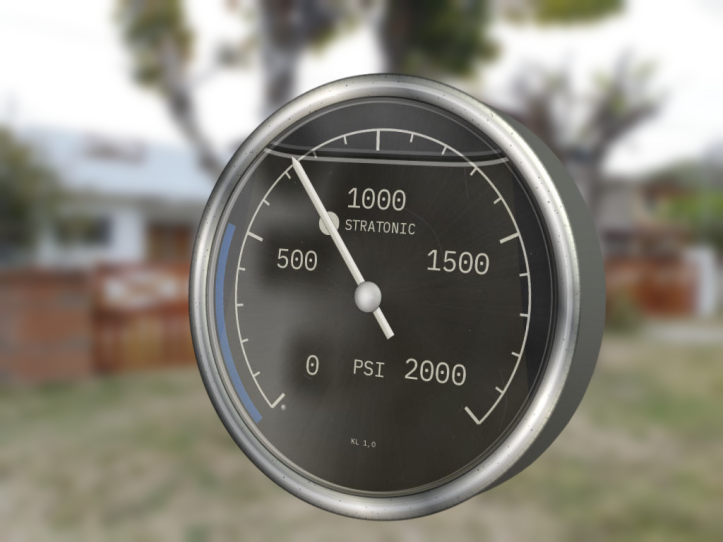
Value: 750 psi
